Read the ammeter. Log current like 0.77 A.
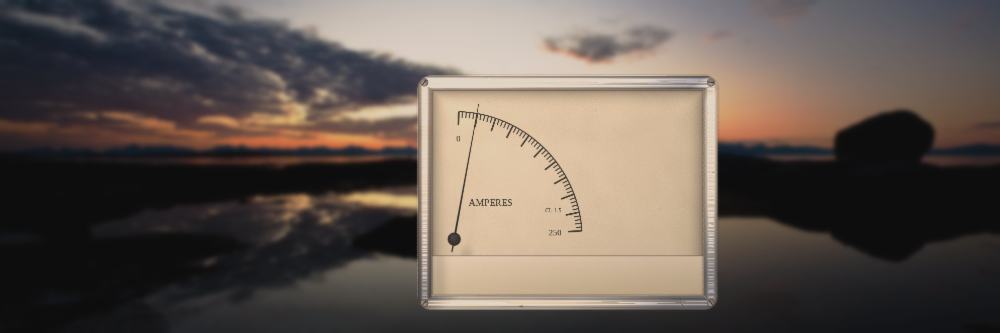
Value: 25 A
